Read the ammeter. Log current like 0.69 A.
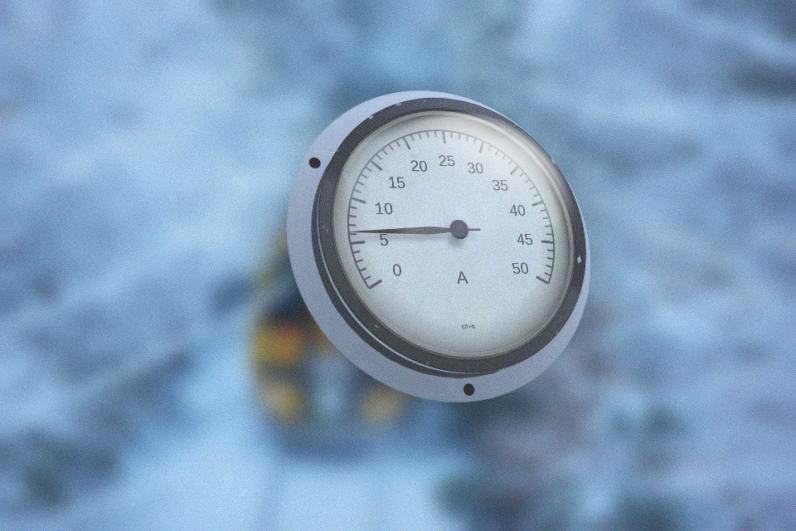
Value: 6 A
